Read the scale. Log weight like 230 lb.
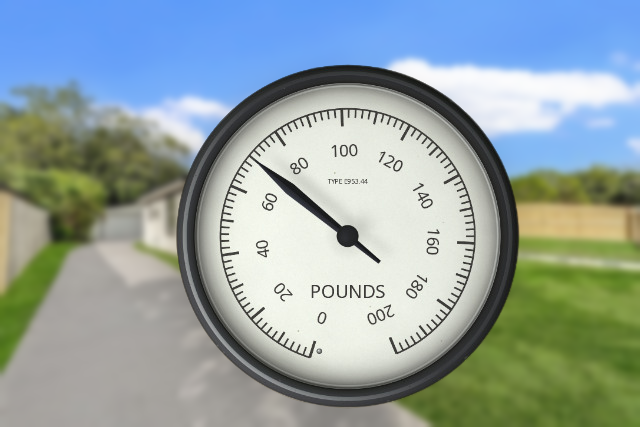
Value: 70 lb
